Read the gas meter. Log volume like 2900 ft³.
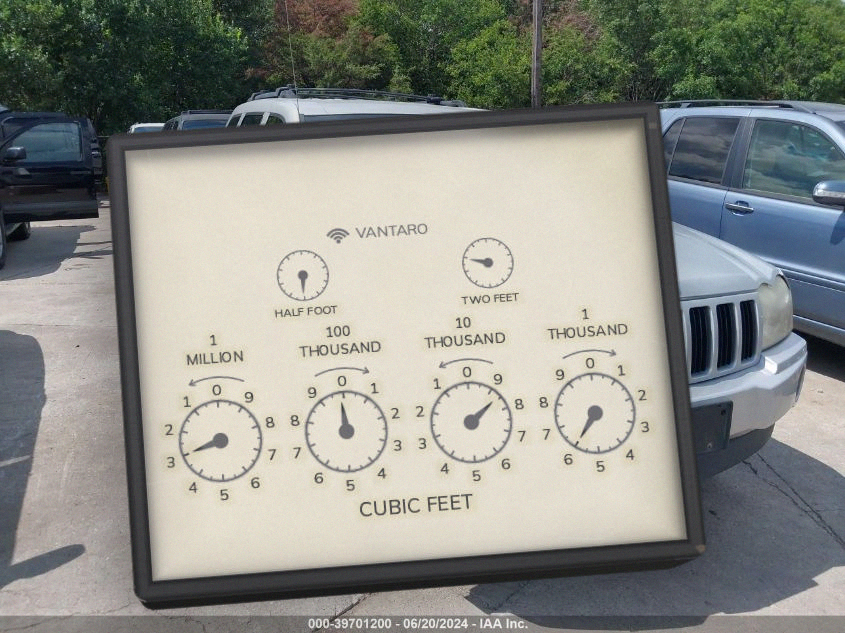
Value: 298600 ft³
